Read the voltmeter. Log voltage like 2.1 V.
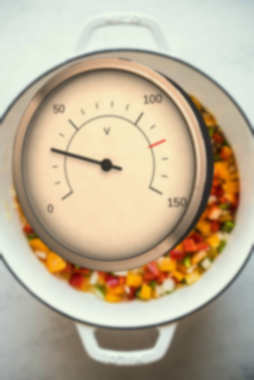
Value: 30 V
